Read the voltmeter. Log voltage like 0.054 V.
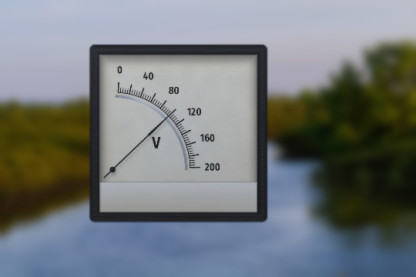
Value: 100 V
